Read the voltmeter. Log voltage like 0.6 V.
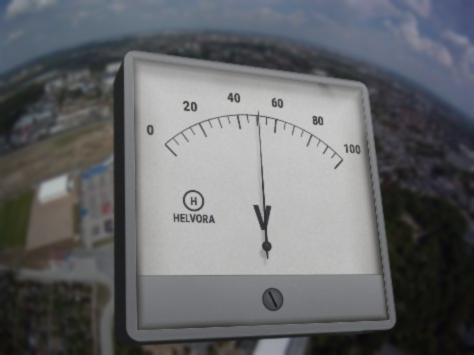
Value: 50 V
